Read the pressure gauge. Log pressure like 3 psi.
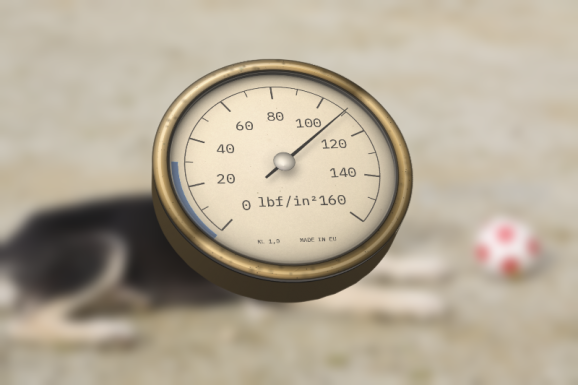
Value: 110 psi
